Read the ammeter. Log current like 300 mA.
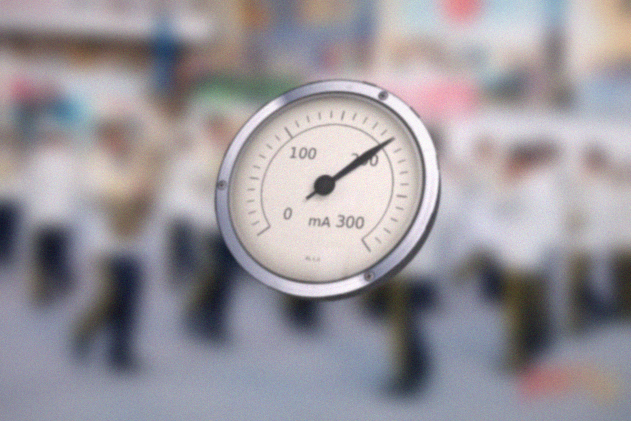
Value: 200 mA
